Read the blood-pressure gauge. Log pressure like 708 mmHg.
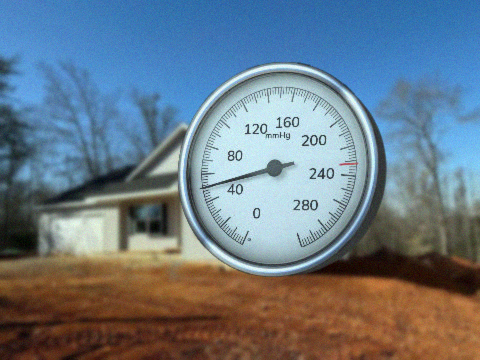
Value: 50 mmHg
